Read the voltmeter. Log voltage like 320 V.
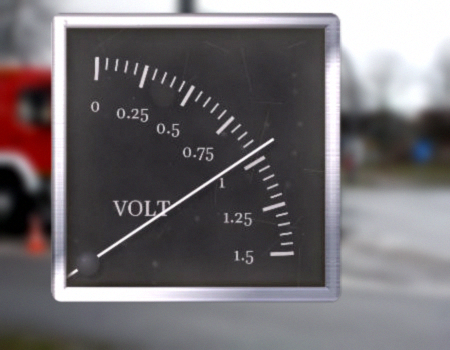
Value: 0.95 V
